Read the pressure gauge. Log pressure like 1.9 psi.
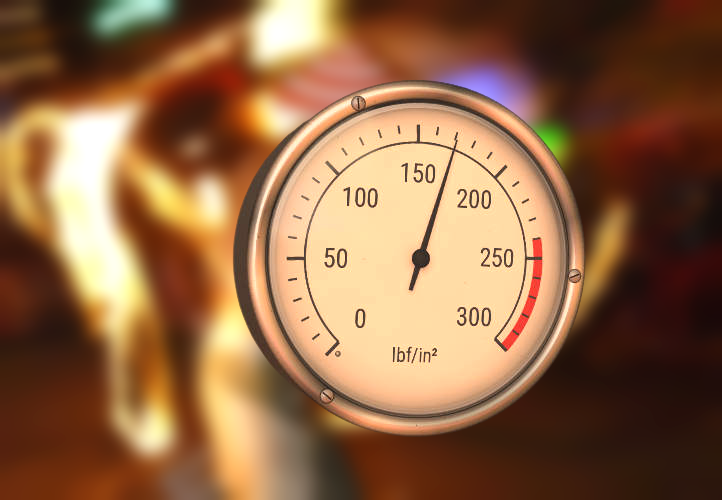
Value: 170 psi
